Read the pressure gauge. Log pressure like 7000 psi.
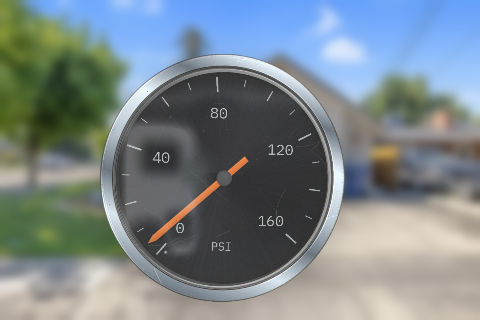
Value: 5 psi
